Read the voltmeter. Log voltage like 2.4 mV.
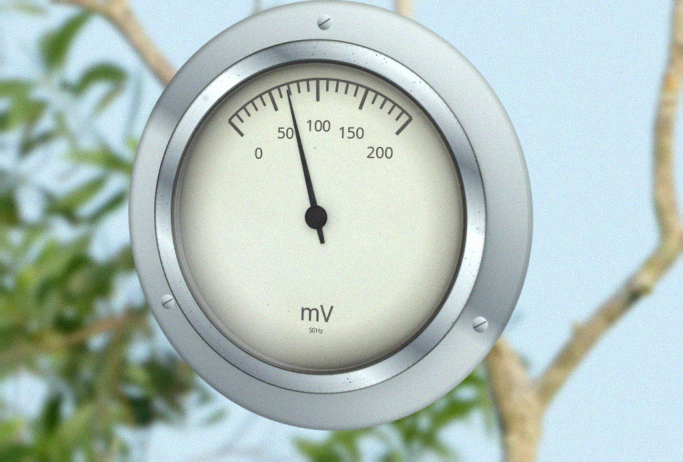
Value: 70 mV
